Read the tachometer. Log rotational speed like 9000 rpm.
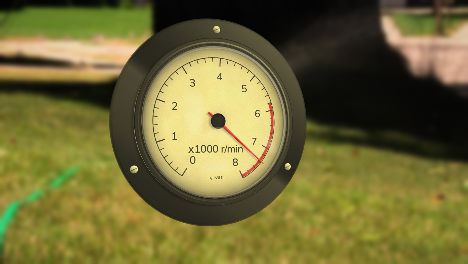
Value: 7400 rpm
